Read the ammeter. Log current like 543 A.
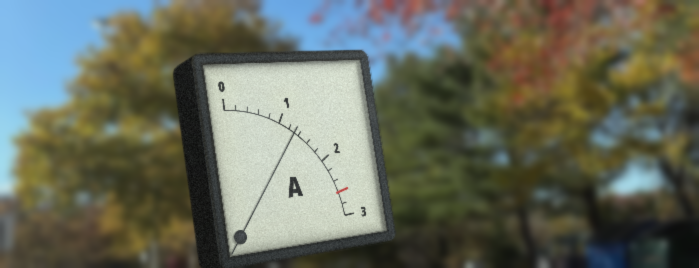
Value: 1.3 A
